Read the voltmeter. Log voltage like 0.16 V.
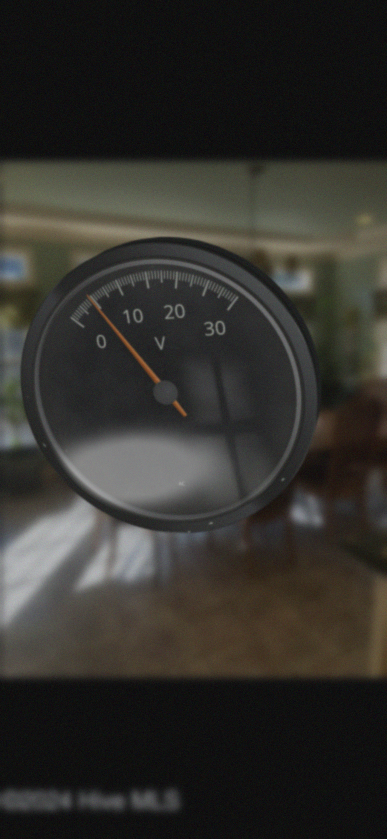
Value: 5 V
